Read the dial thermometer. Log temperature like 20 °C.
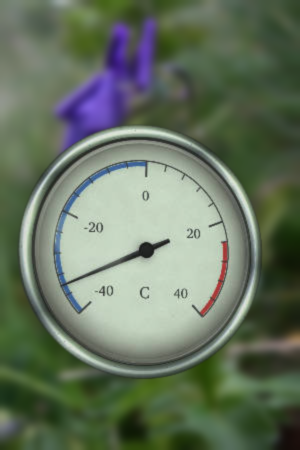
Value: -34 °C
